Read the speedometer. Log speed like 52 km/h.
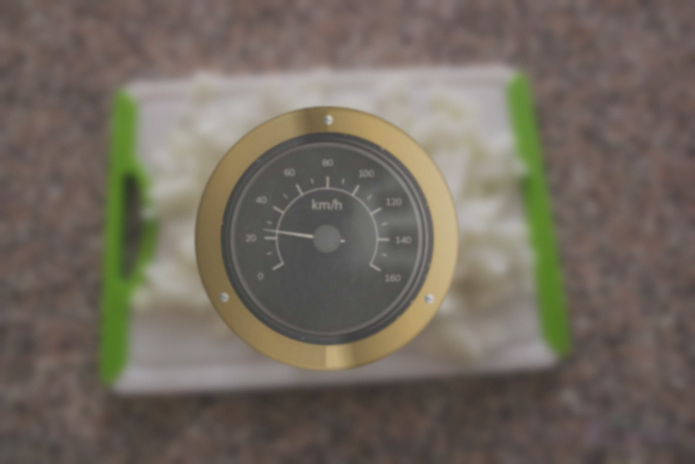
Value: 25 km/h
